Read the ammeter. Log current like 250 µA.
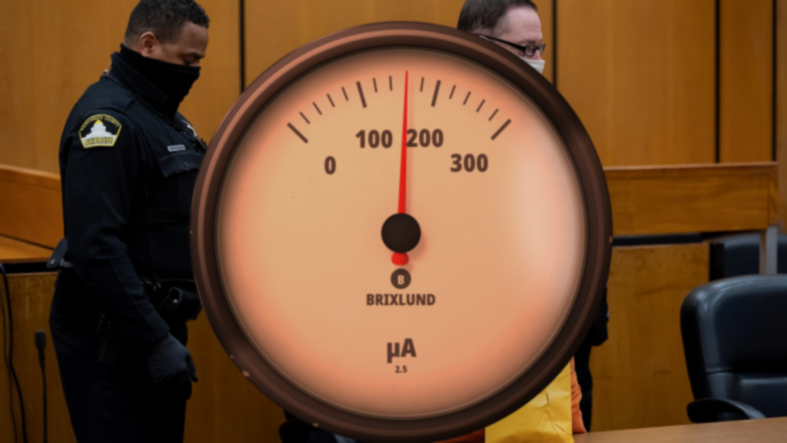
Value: 160 µA
